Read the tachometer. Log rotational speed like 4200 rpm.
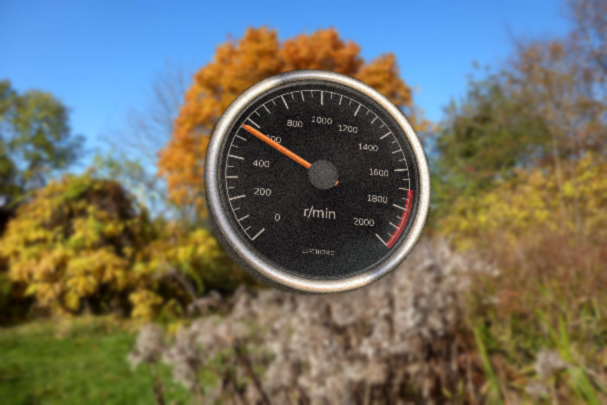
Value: 550 rpm
